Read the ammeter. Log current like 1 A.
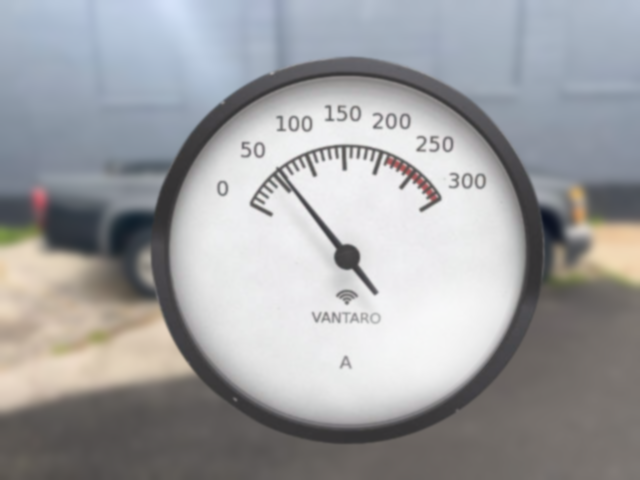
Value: 60 A
